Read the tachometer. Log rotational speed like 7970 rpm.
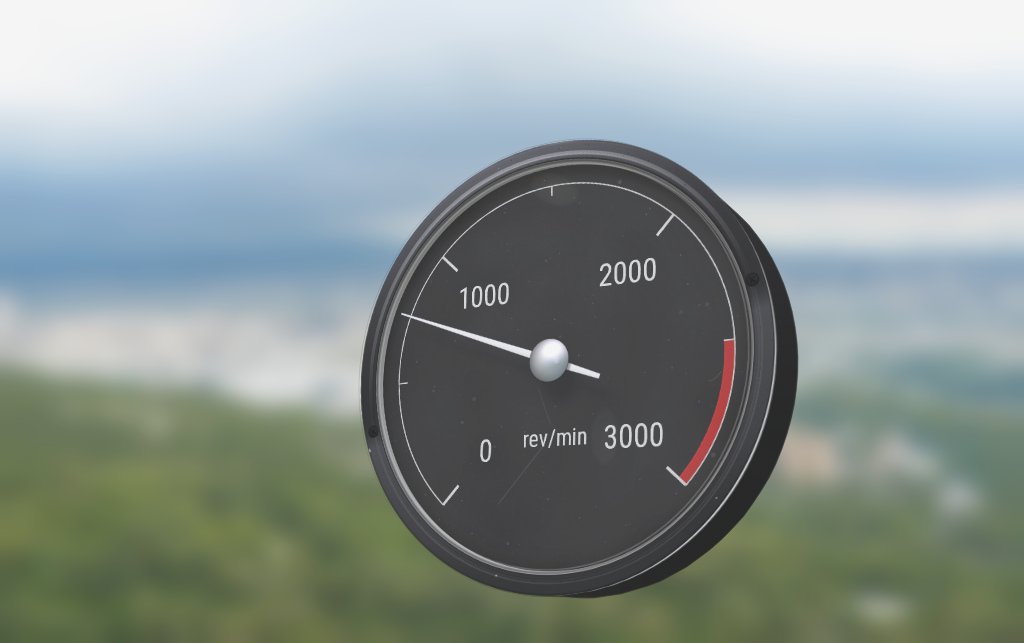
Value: 750 rpm
